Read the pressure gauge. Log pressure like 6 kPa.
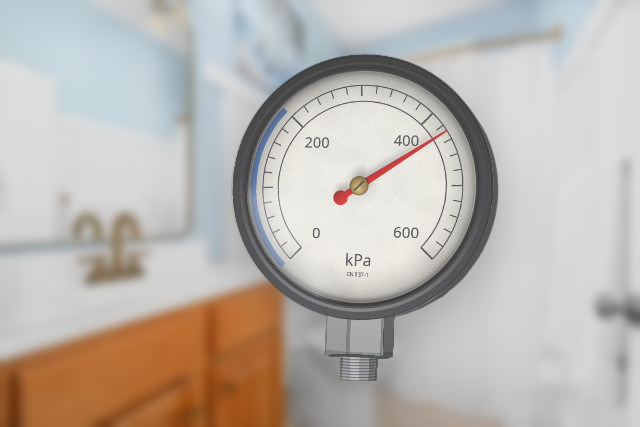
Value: 430 kPa
